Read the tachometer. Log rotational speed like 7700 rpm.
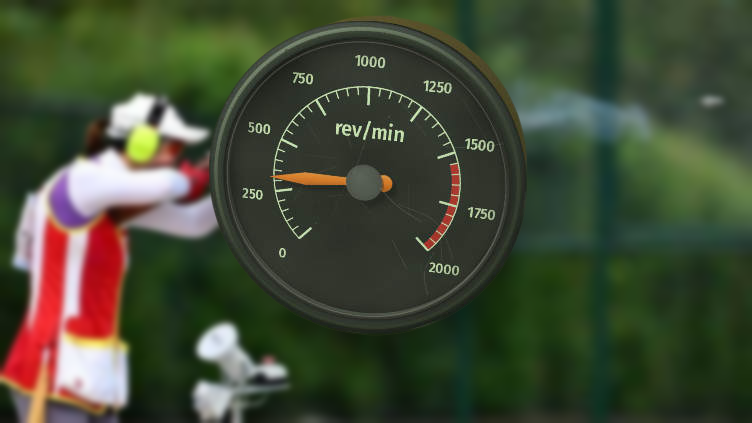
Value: 325 rpm
